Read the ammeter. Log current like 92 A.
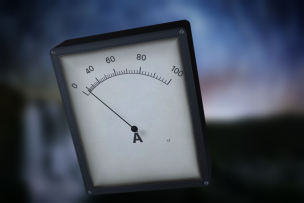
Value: 20 A
